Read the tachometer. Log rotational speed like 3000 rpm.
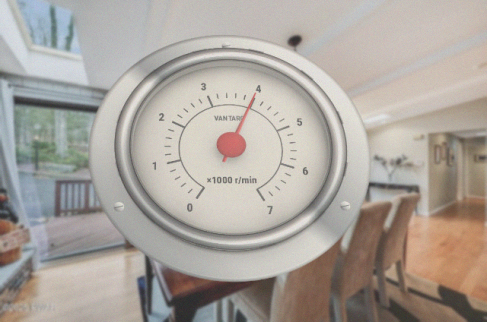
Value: 4000 rpm
